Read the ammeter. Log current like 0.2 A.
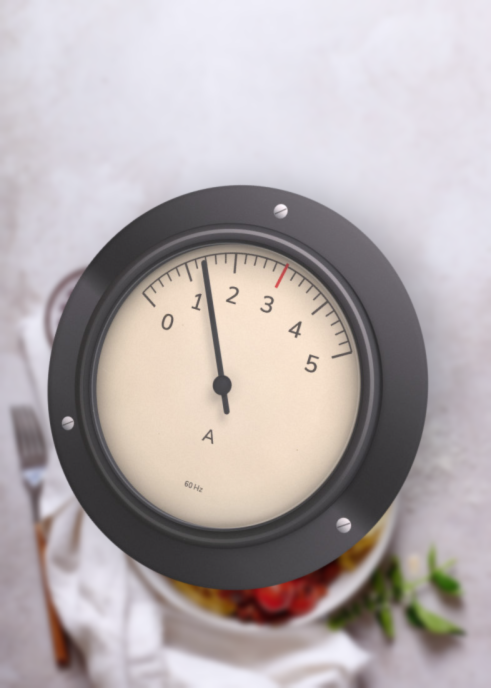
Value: 1.4 A
